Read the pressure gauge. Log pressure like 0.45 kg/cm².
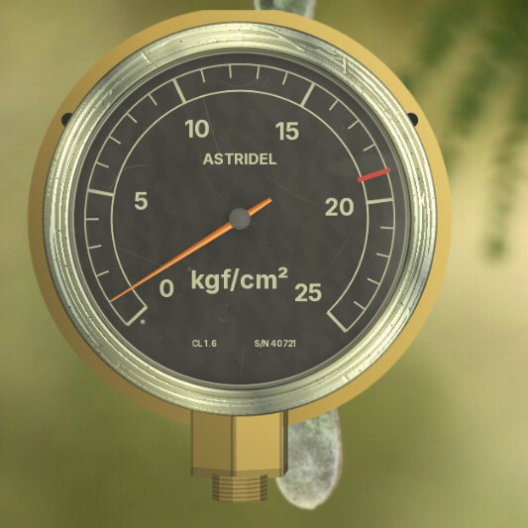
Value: 1 kg/cm²
